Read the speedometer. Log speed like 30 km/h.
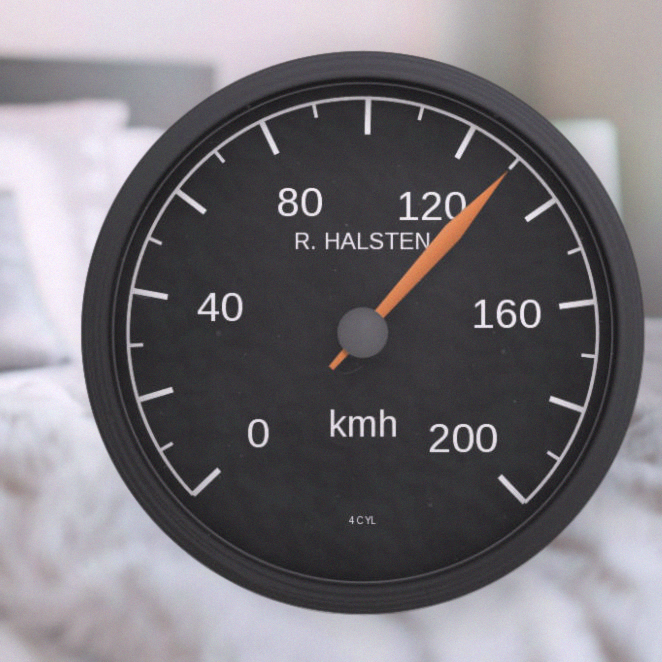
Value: 130 km/h
